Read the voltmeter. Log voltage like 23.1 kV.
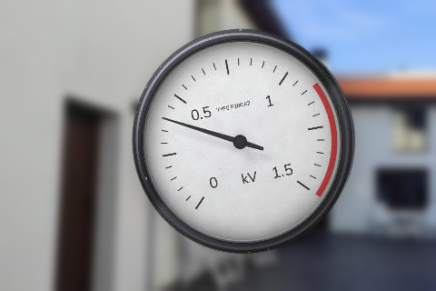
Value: 0.4 kV
